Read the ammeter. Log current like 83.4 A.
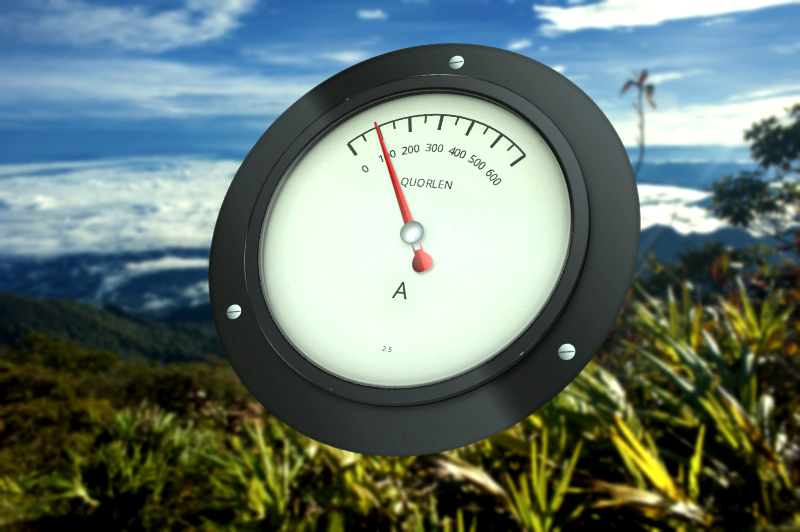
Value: 100 A
